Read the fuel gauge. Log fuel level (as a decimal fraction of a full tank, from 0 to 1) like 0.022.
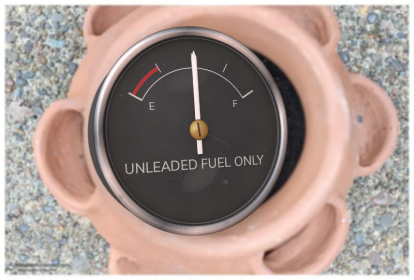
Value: 0.5
